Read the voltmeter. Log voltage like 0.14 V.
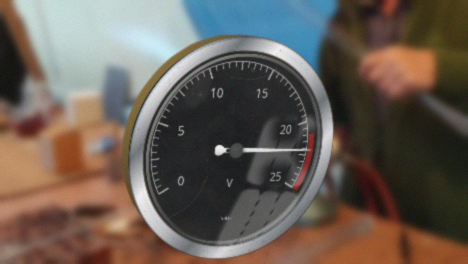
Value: 22 V
